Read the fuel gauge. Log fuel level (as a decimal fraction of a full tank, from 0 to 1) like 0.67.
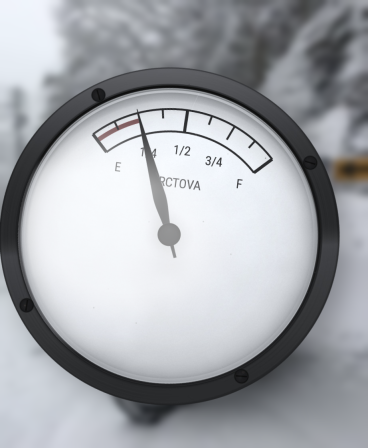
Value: 0.25
